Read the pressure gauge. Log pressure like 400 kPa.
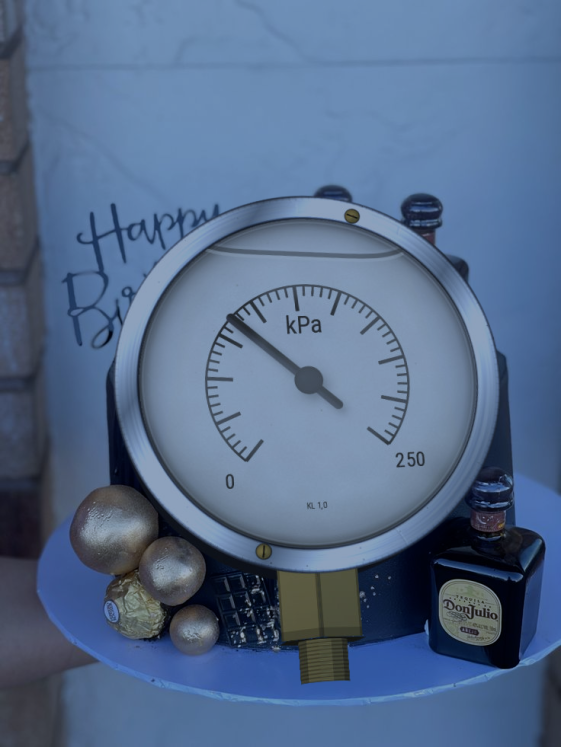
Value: 85 kPa
